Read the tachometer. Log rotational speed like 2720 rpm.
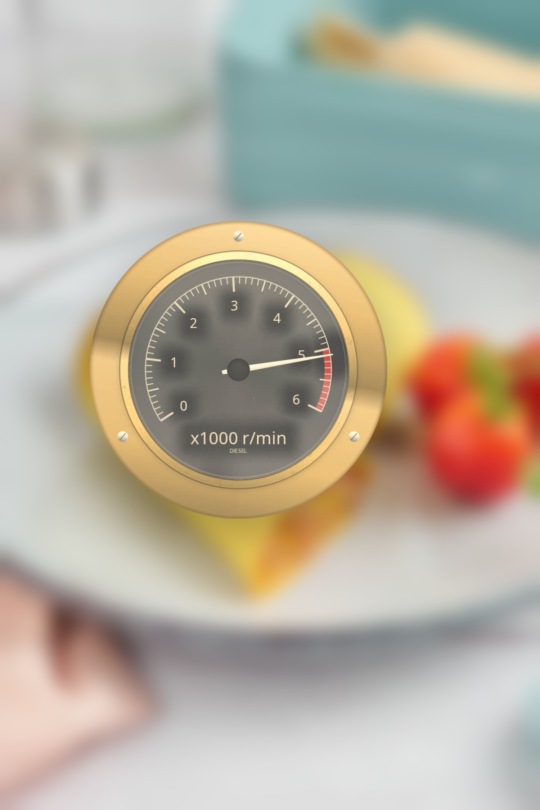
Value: 5100 rpm
